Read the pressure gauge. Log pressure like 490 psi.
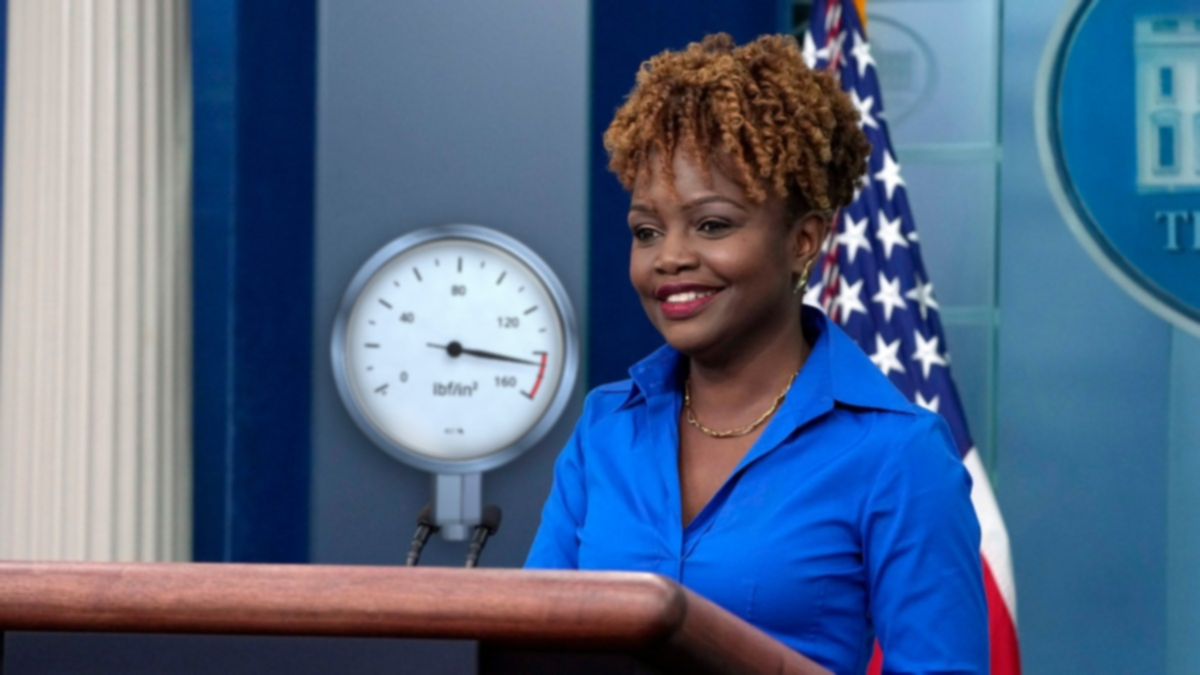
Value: 145 psi
